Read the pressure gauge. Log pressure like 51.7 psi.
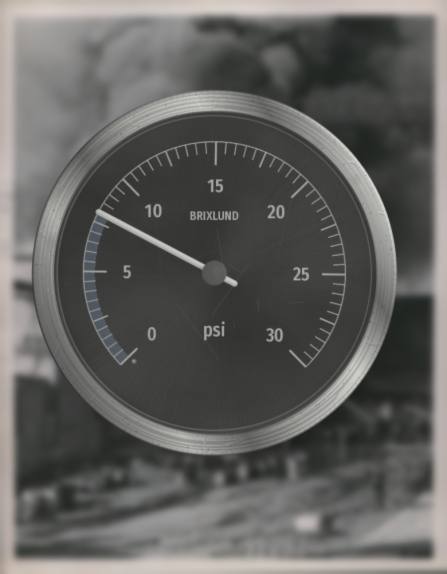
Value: 8 psi
